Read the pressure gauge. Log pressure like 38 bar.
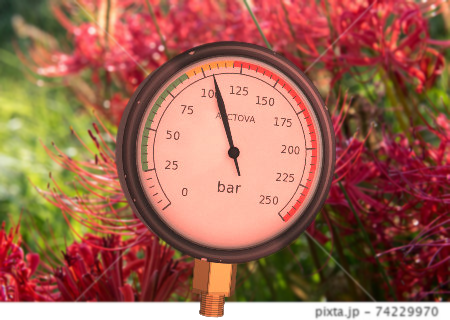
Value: 105 bar
